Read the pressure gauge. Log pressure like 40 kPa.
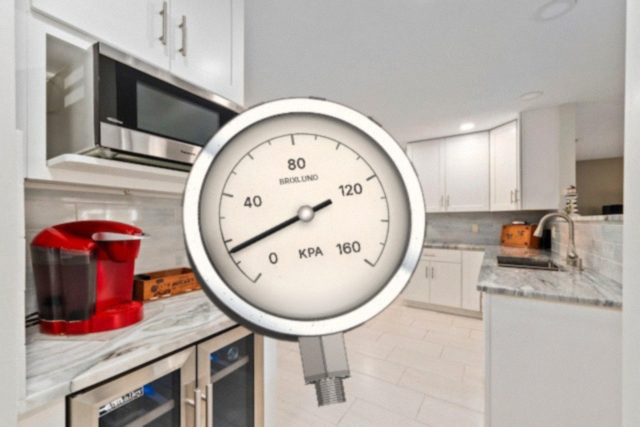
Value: 15 kPa
